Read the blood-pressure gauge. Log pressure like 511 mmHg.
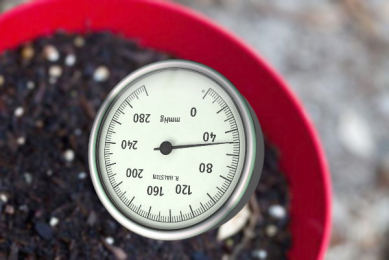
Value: 50 mmHg
